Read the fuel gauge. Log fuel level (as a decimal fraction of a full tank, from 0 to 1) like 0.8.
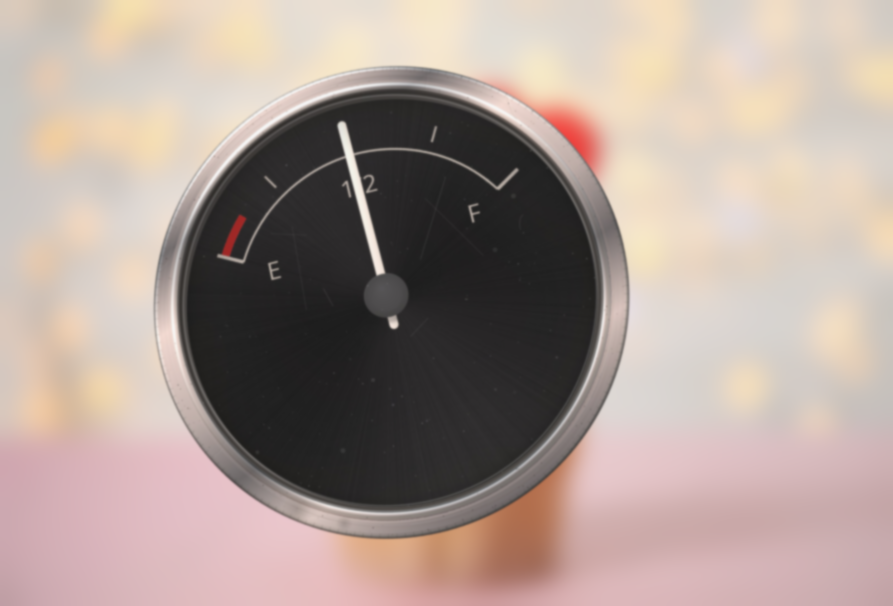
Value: 0.5
